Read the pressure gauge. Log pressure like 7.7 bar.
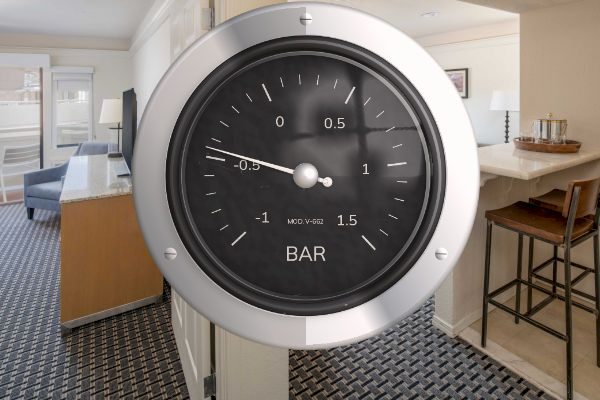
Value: -0.45 bar
